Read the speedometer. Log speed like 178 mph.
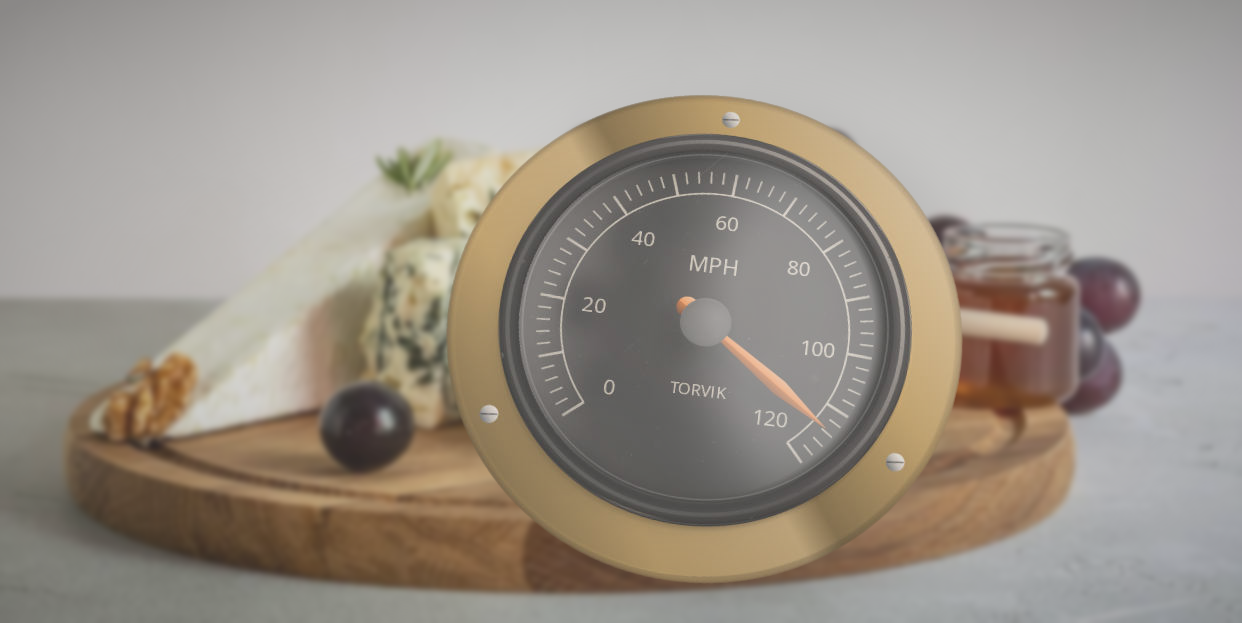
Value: 114 mph
